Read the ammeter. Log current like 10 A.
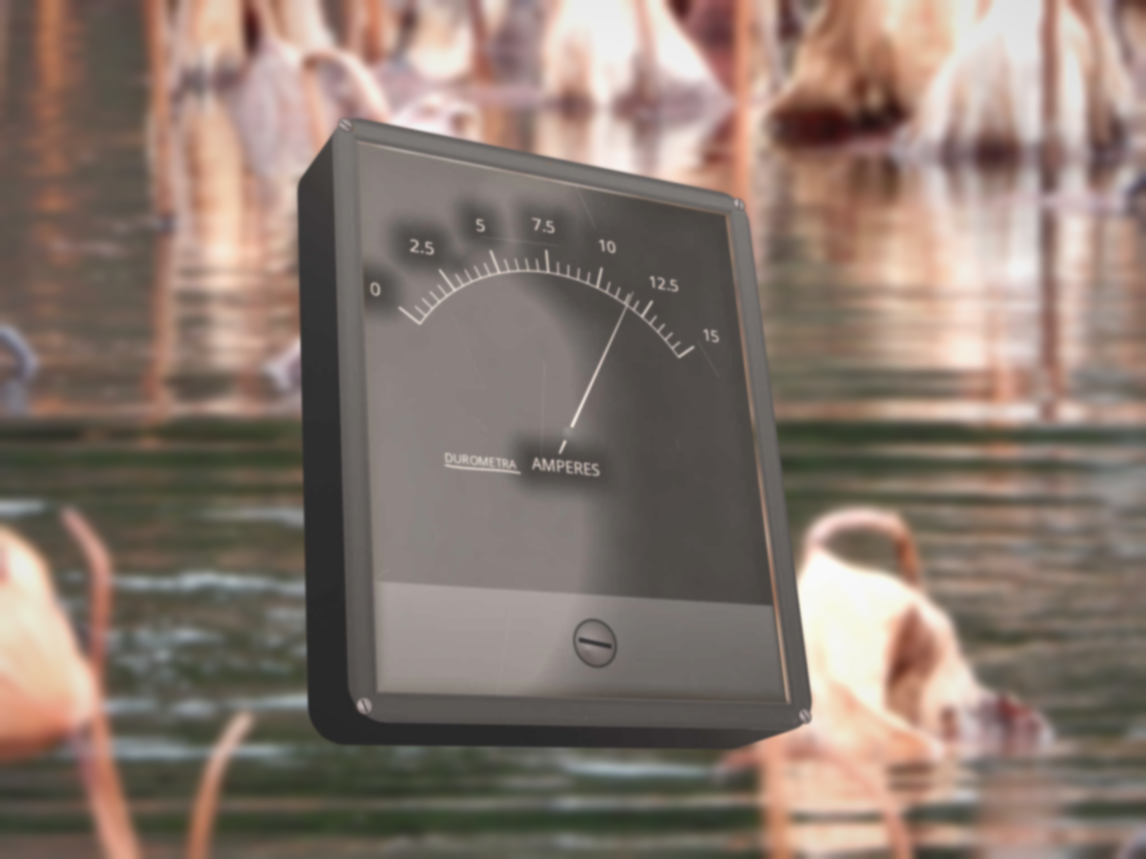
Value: 11.5 A
